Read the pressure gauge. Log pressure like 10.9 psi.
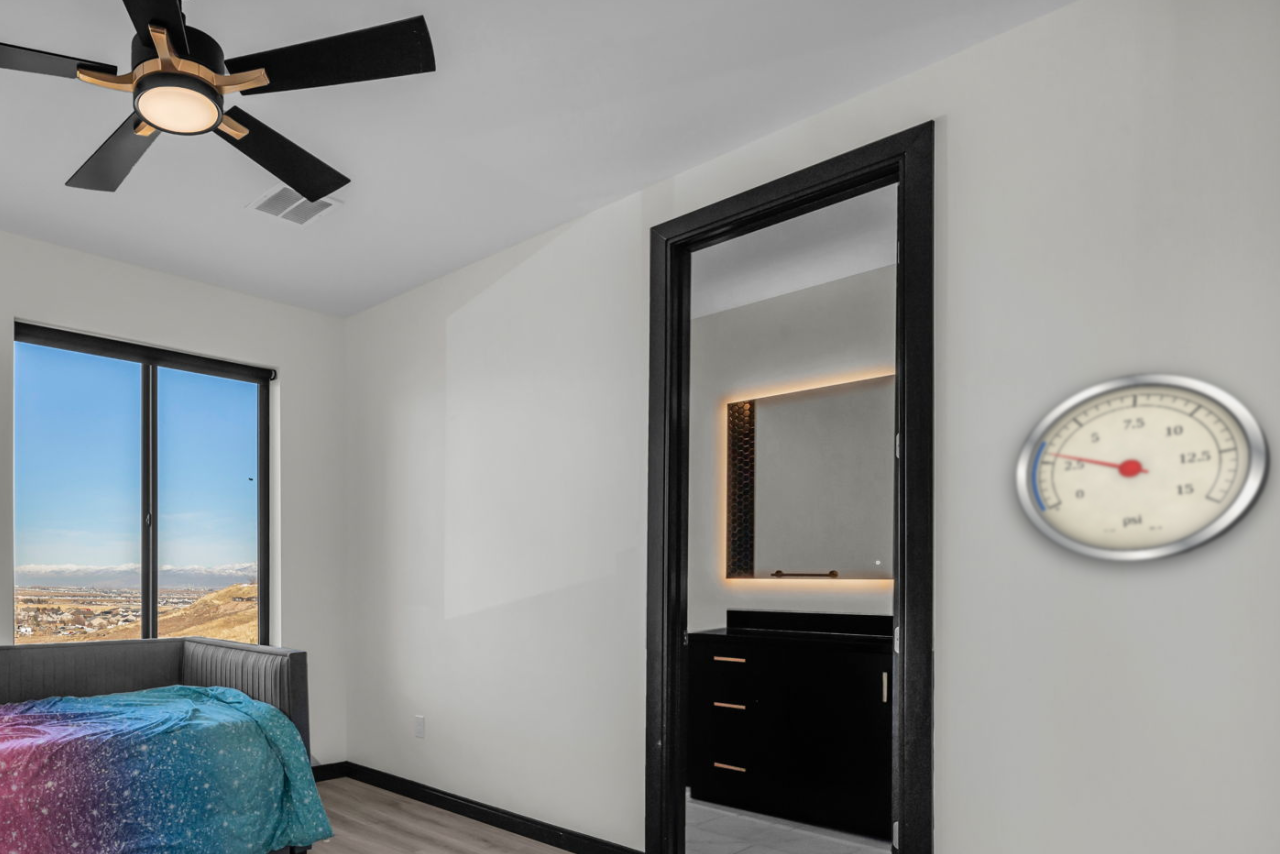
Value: 3 psi
